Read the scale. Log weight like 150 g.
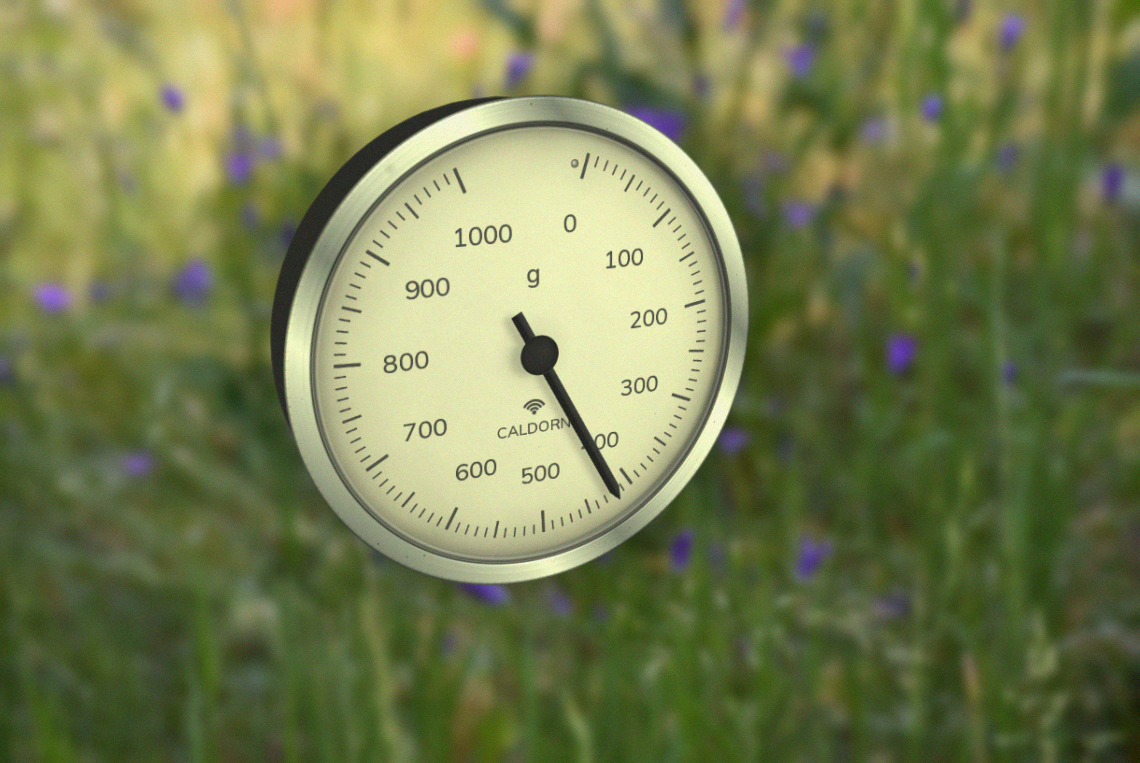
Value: 420 g
